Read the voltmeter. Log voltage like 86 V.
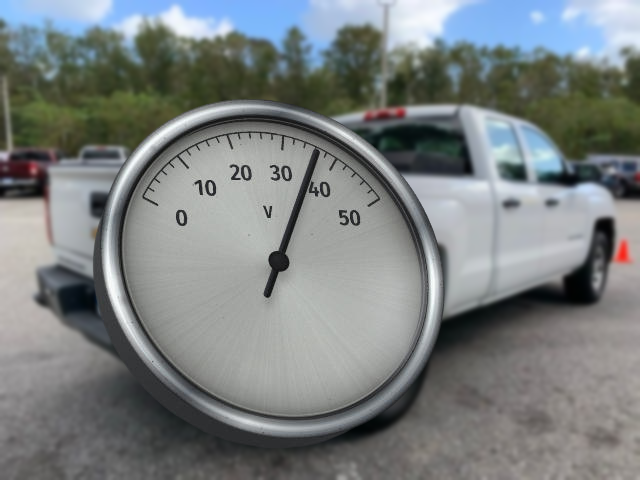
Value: 36 V
